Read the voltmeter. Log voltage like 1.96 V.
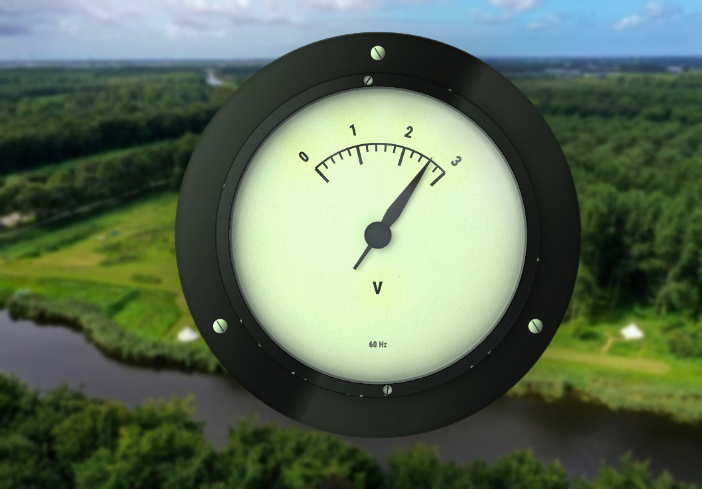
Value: 2.6 V
